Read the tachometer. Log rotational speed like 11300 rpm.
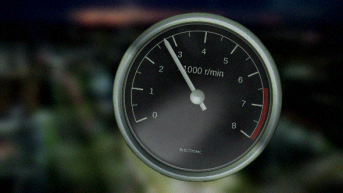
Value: 2750 rpm
